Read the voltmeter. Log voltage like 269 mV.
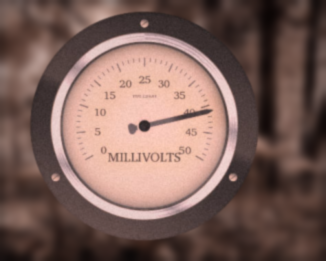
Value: 41 mV
